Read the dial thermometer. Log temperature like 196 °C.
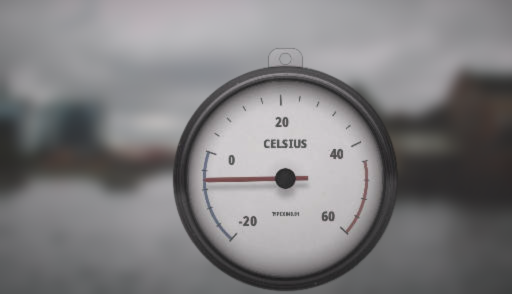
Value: -6 °C
